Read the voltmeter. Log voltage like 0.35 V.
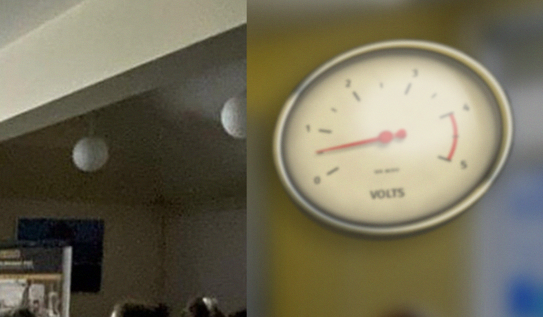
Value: 0.5 V
